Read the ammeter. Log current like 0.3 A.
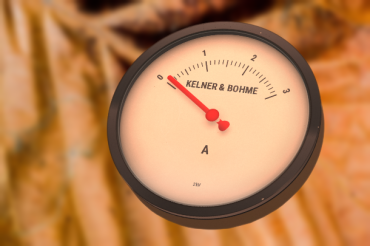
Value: 0.1 A
